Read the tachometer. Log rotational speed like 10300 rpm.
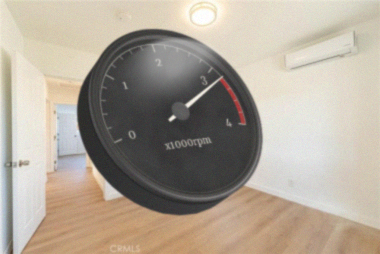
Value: 3200 rpm
